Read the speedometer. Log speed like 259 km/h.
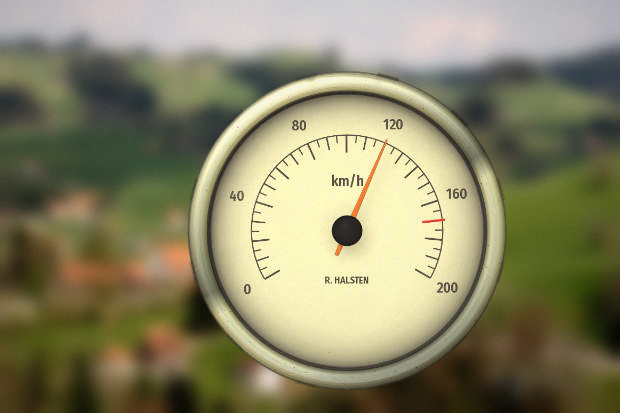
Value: 120 km/h
